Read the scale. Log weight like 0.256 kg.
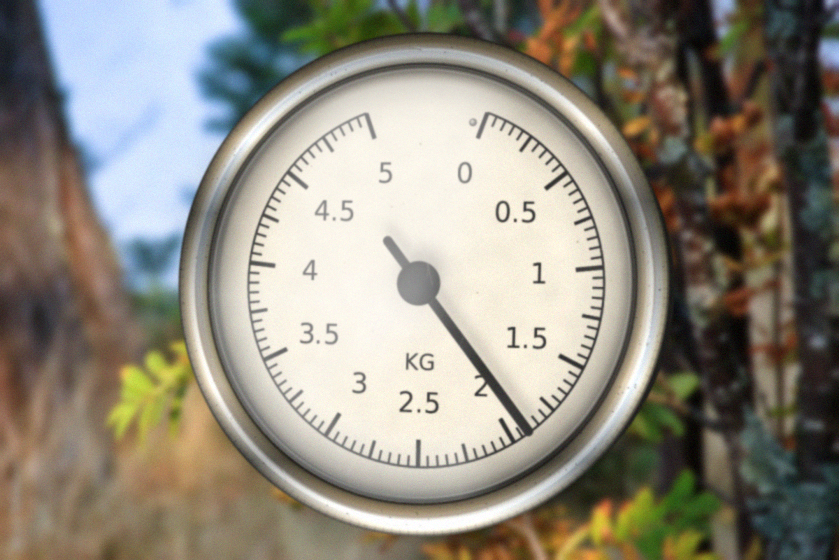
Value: 1.9 kg
